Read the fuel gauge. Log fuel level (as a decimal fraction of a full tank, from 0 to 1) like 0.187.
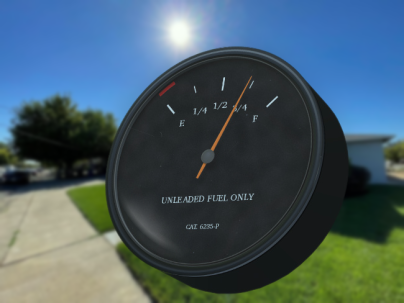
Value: 0.75
